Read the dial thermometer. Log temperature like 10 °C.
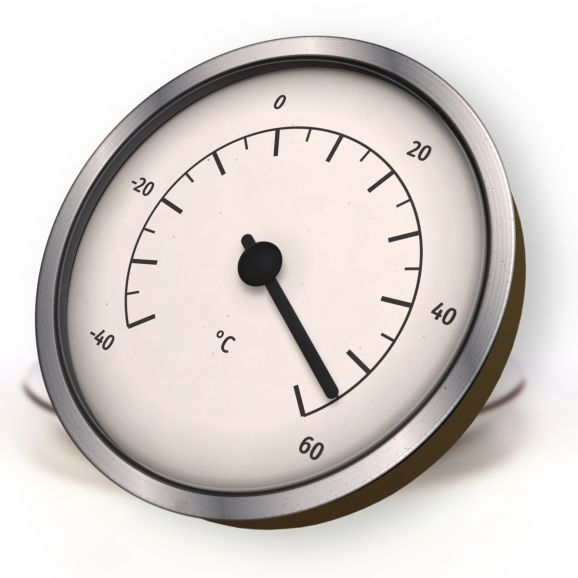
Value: 55 °C
